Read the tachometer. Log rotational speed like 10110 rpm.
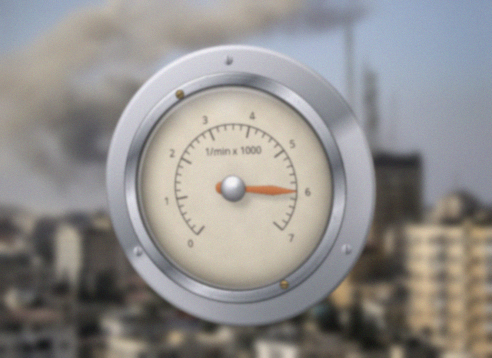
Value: 6000 rpm
